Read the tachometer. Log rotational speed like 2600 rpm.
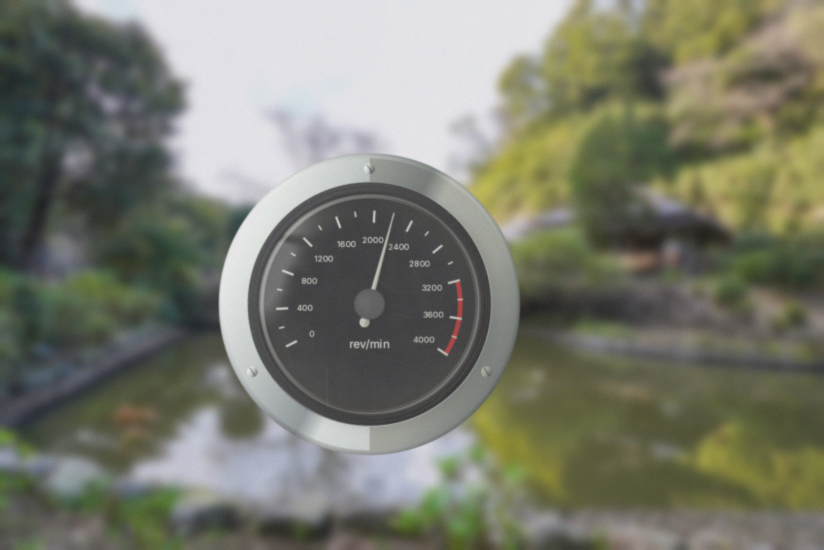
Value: 2200 rpm
